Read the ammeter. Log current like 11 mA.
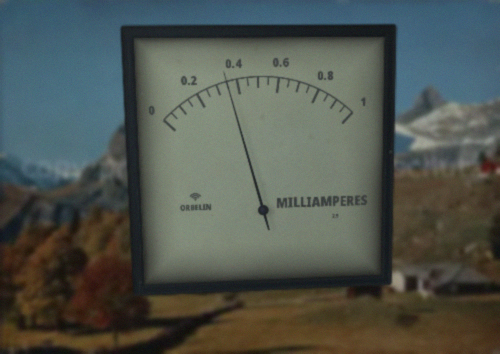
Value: 0.35 mA
